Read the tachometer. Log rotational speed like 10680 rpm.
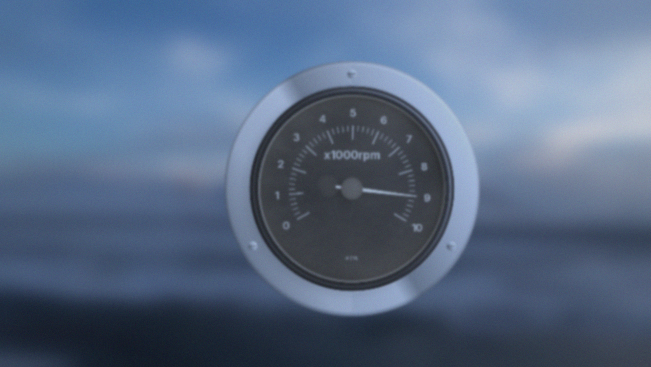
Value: 9000 rpm
